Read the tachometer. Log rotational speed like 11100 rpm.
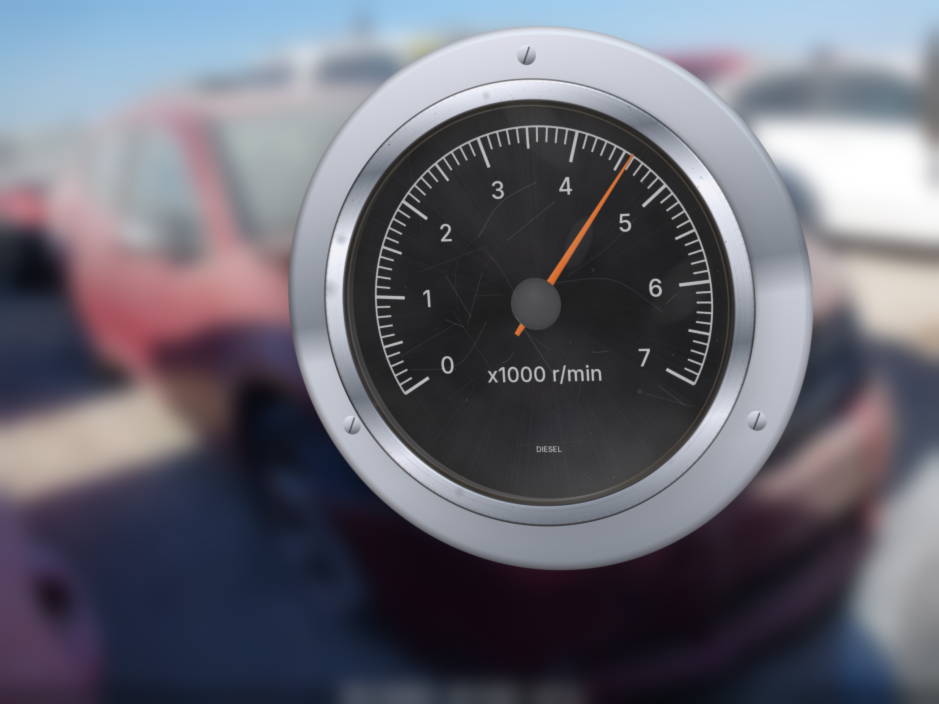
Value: 4600 rpm
